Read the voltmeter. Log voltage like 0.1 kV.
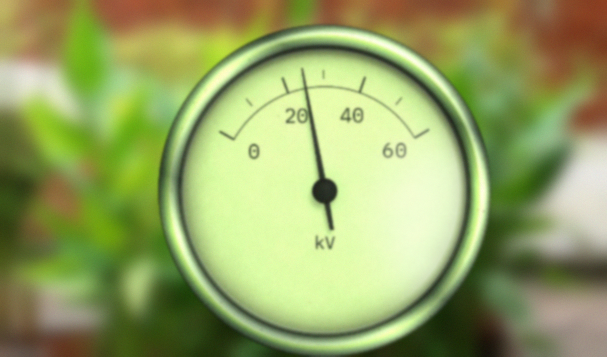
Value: 25 kV
